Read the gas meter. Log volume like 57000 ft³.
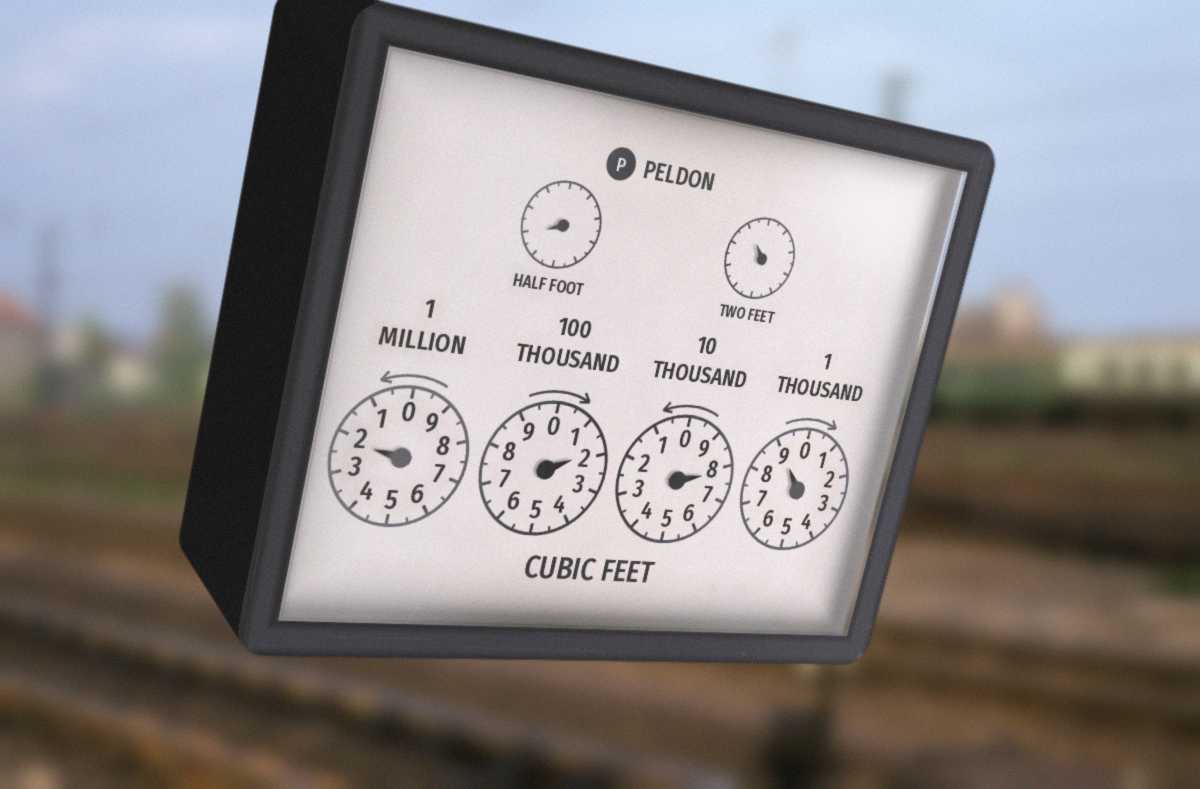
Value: 217900 ft³
